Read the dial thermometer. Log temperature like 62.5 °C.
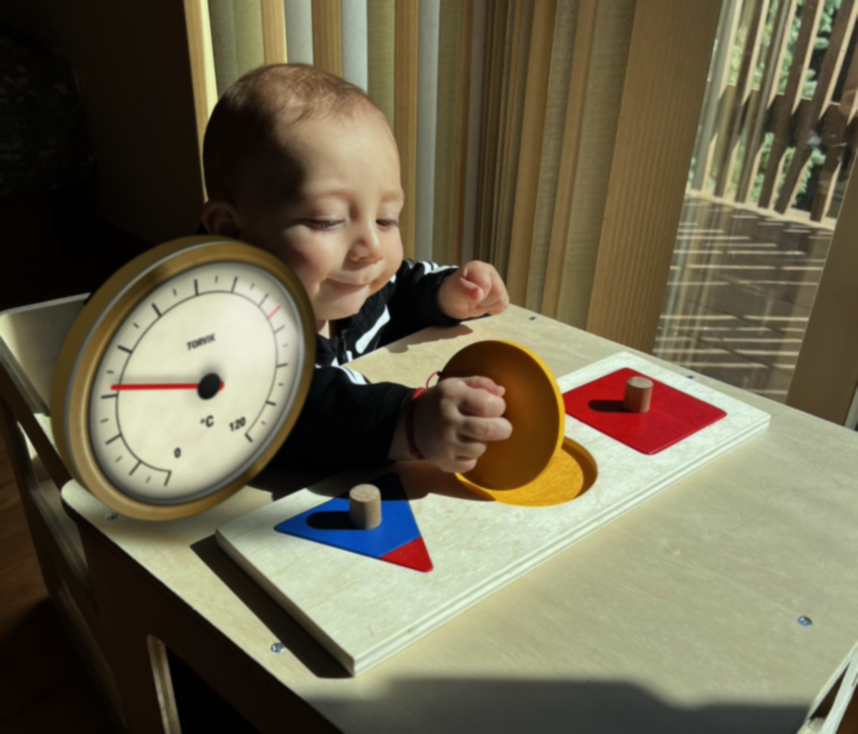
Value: 32.5 °C
